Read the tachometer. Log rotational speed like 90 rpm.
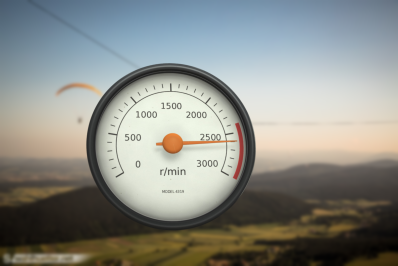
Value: 2600 rpm
